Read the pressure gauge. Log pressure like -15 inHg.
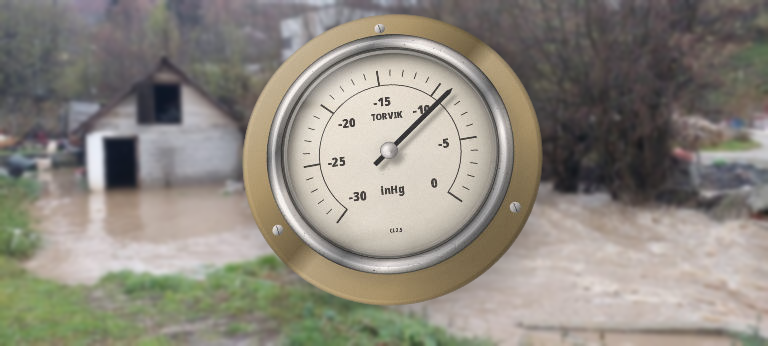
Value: -9 inHg
